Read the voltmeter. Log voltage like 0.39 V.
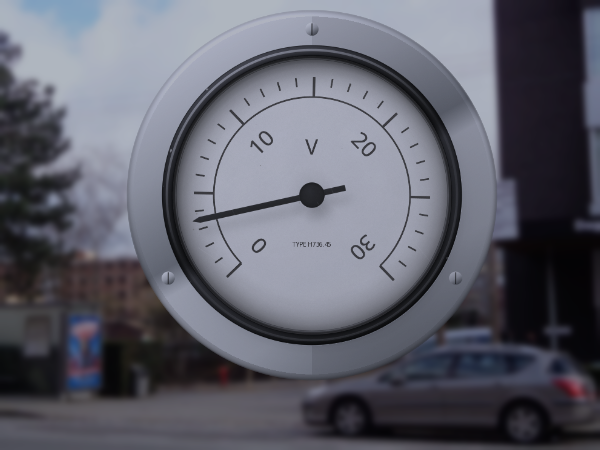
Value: 3.5 V
